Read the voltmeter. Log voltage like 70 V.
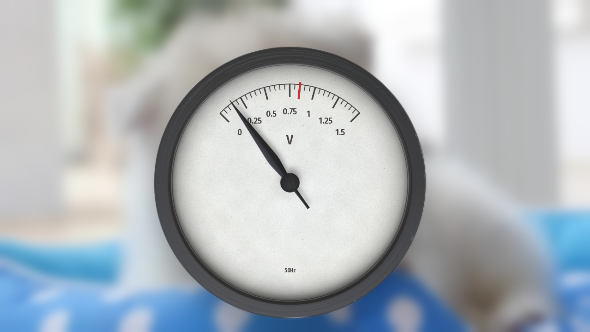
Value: 0.15 V
